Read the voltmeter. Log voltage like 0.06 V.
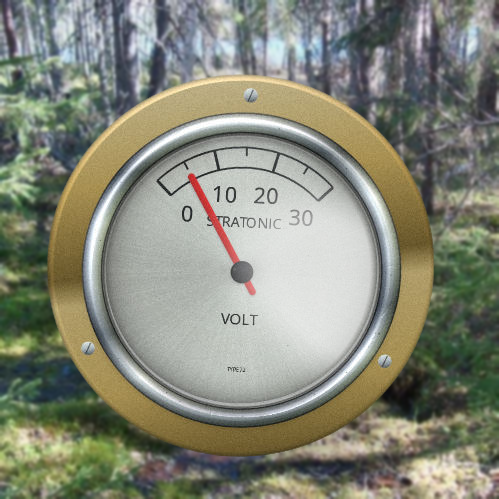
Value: 5 V
